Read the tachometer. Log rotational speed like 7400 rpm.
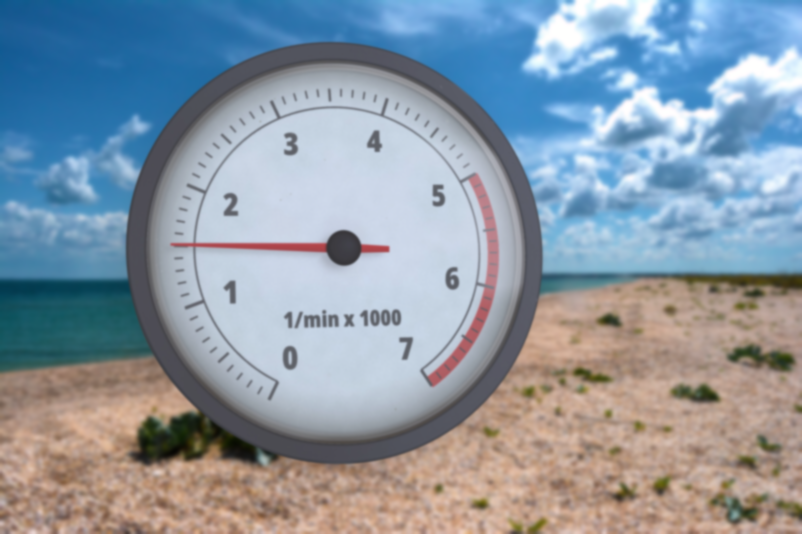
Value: 1500 rpm
